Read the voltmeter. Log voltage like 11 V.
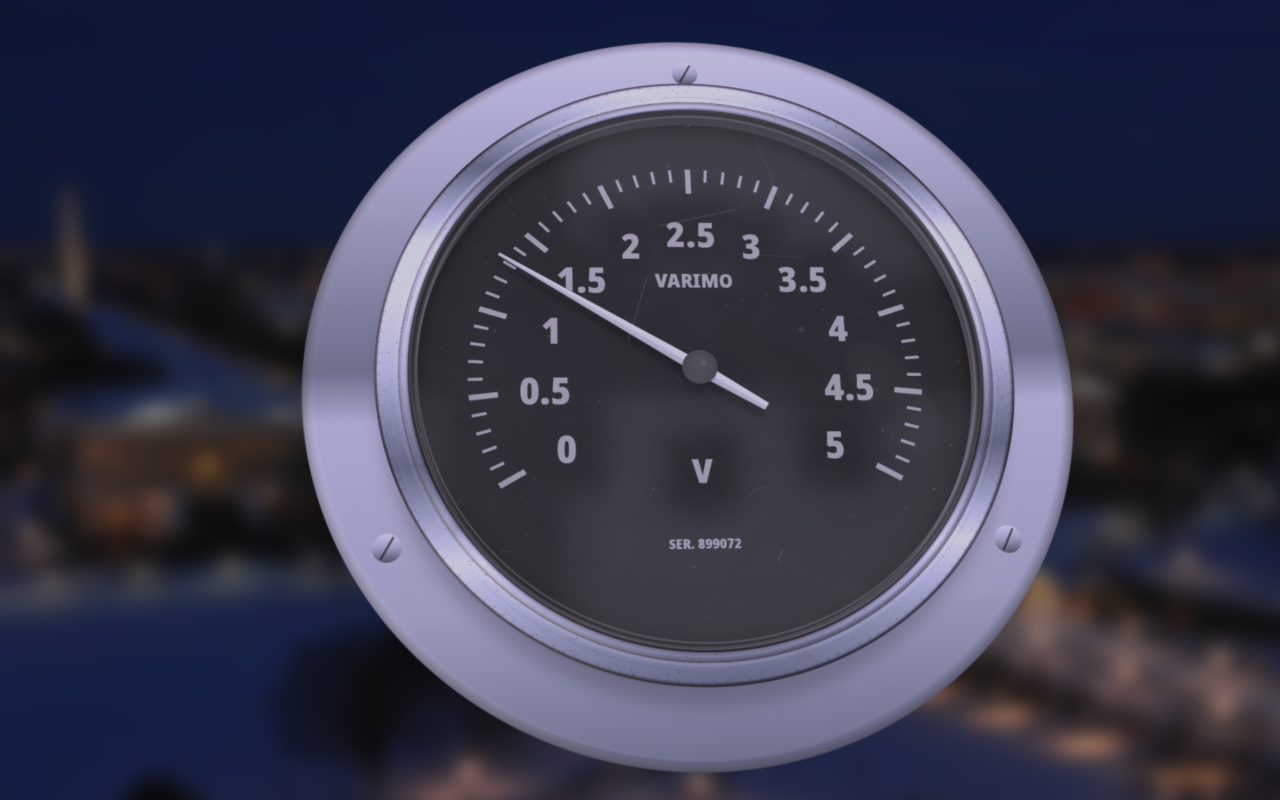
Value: 1.3 V
